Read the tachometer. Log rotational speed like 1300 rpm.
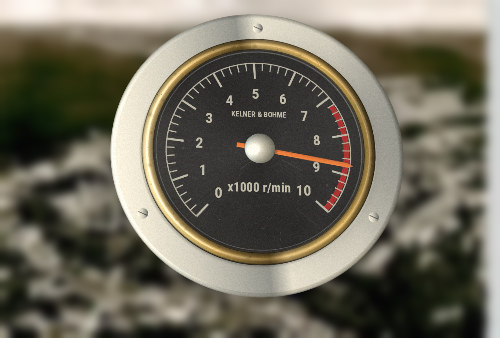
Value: 8800 rpm
